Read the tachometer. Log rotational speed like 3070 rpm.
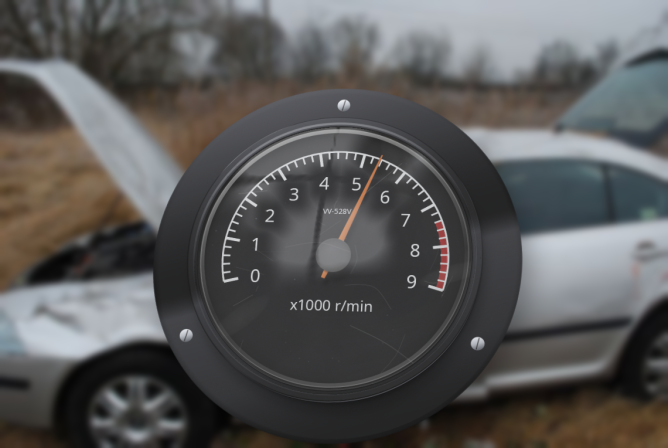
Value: 5400 rpm
